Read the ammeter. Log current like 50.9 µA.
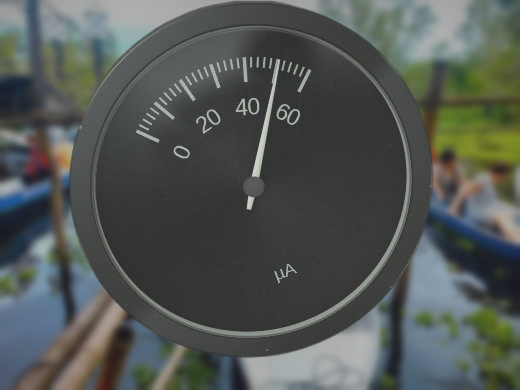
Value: 50 µA
